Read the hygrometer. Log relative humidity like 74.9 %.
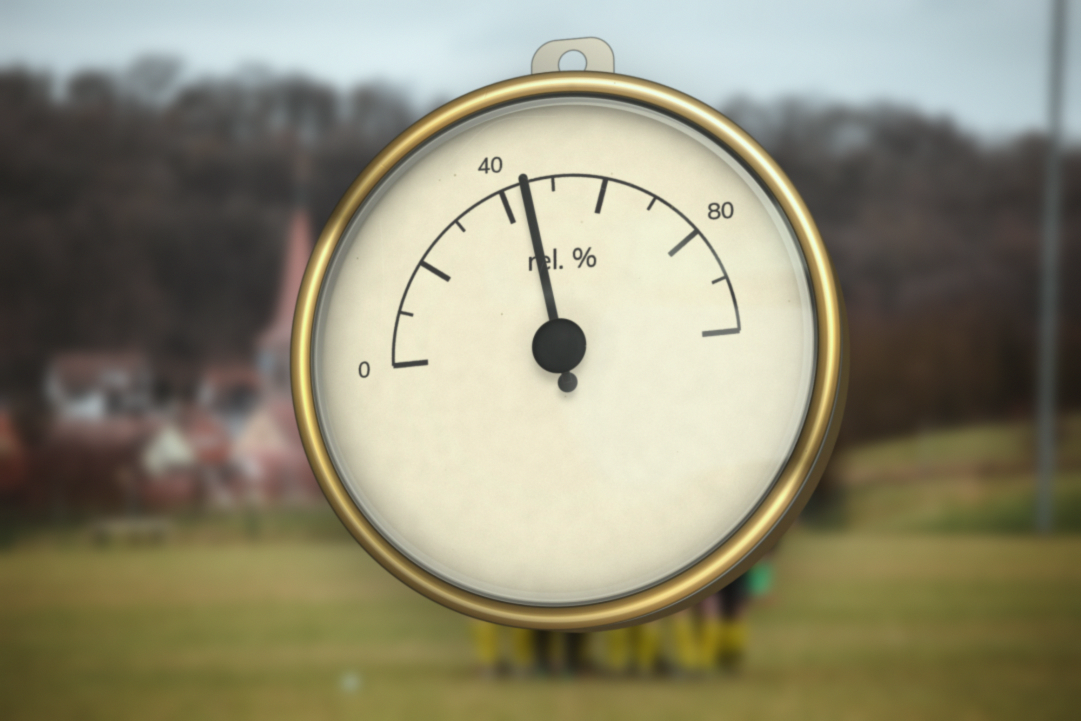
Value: 45 %
